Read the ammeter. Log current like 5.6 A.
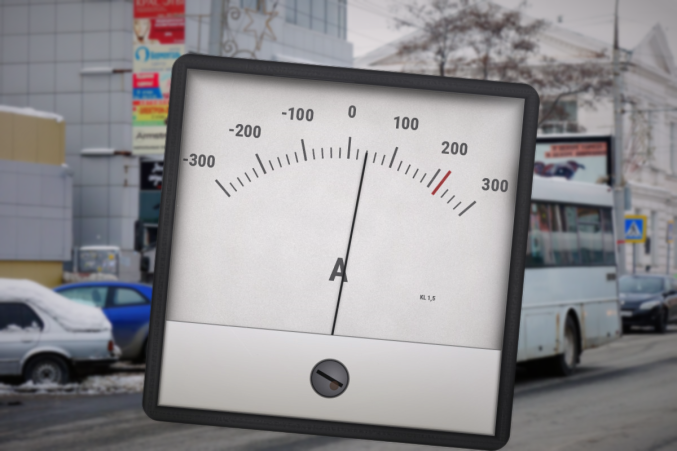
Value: 40 A
